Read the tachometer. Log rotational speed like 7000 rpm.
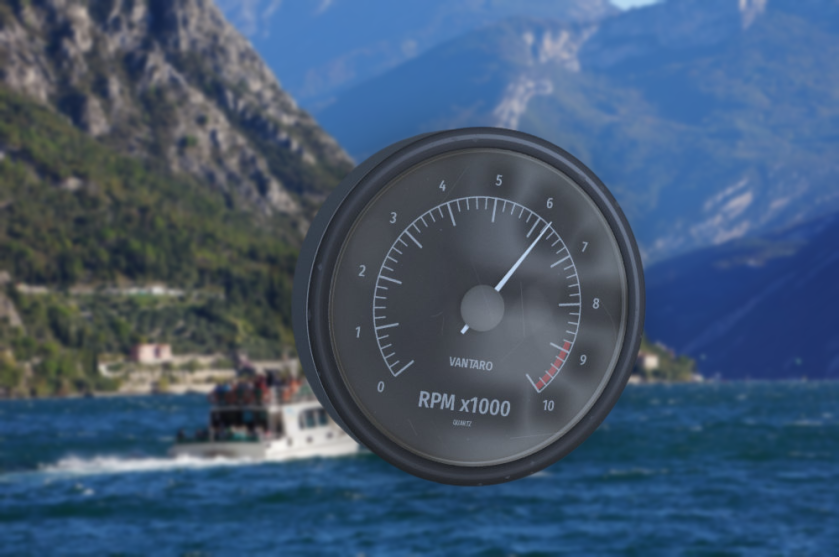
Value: 6200 rpm
